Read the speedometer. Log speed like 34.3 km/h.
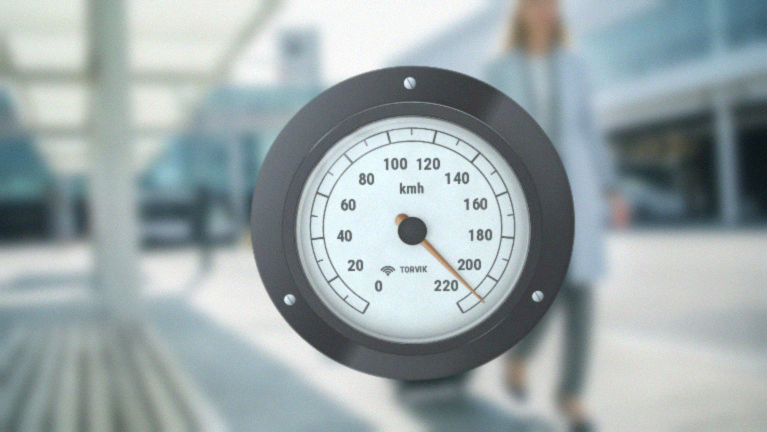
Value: 210 km/h
